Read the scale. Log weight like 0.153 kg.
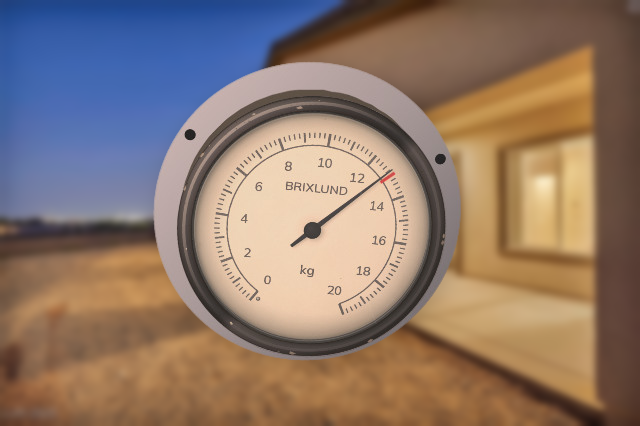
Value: 12.8 kg
